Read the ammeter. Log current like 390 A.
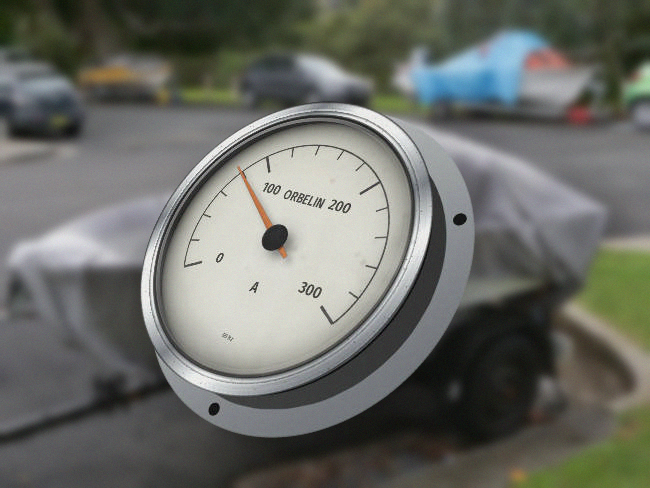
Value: 80 A
